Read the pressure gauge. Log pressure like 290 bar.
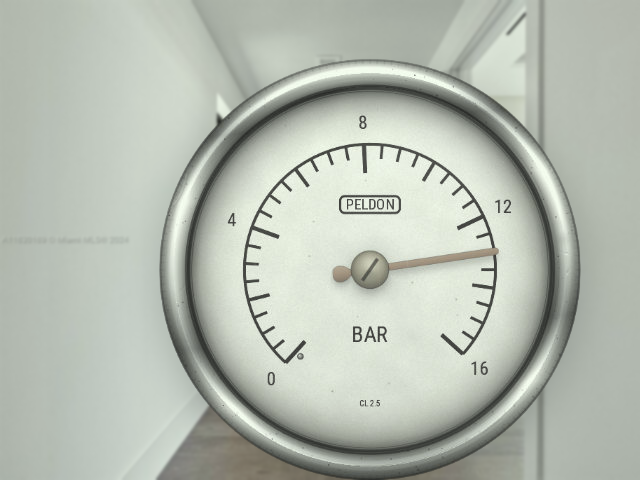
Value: 13 bar
